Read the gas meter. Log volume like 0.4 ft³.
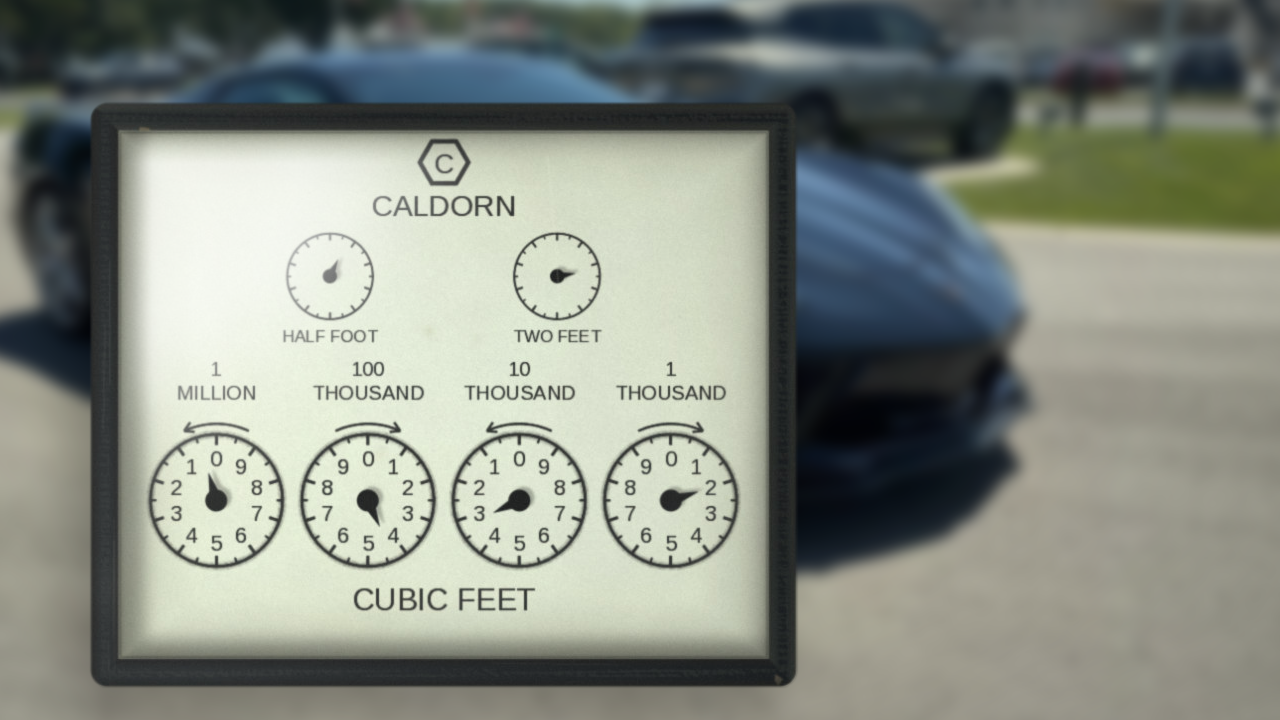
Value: 43200 ft³
